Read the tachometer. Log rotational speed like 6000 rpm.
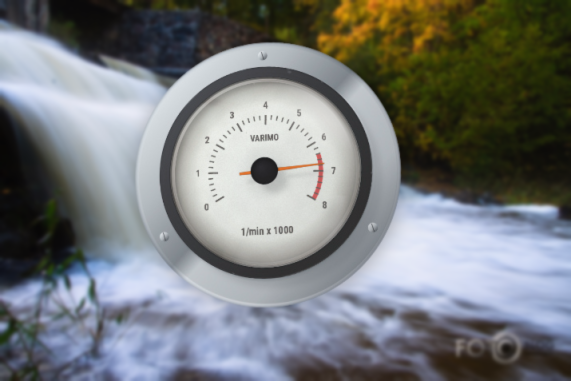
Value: 6800 rpm
